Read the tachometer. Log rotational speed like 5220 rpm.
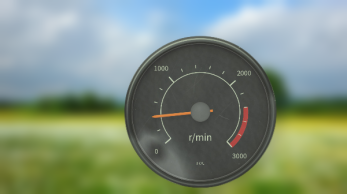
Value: 400 rpm
